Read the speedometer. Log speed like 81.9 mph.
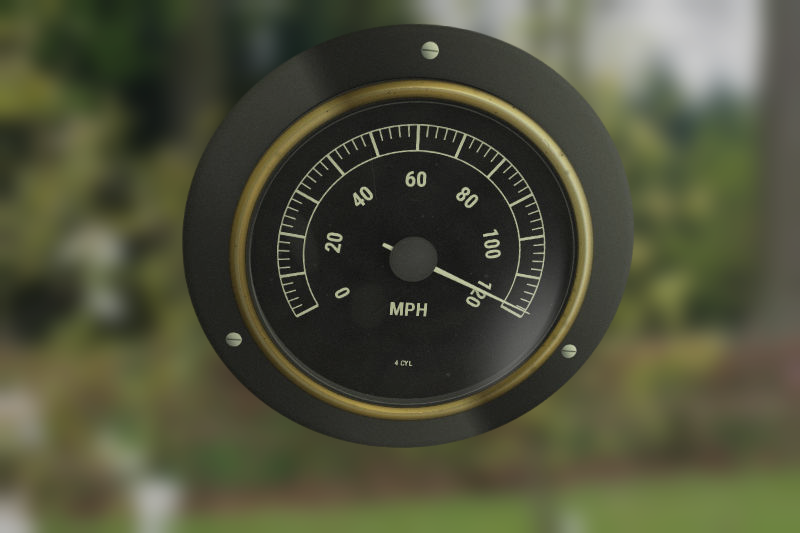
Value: 118 mph
